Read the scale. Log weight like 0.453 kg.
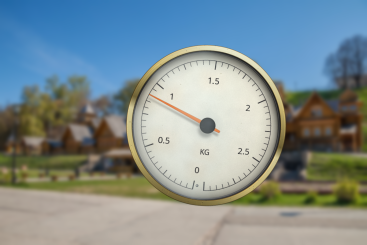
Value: 0.9 kg
